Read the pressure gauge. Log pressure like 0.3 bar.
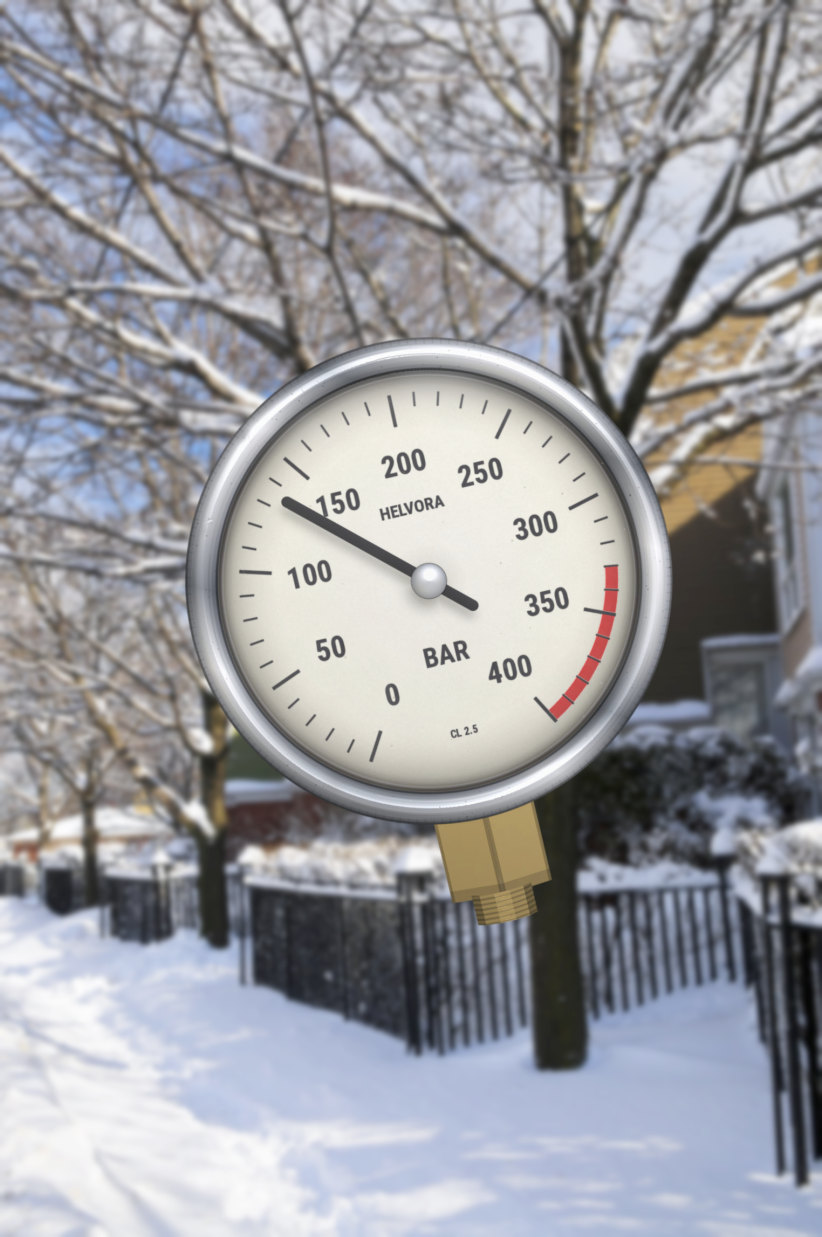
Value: 135 bar
